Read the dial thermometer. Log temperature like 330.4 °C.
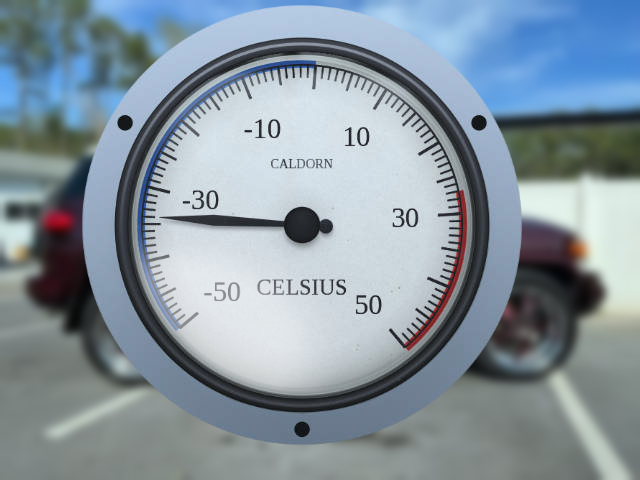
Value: -34 °C
